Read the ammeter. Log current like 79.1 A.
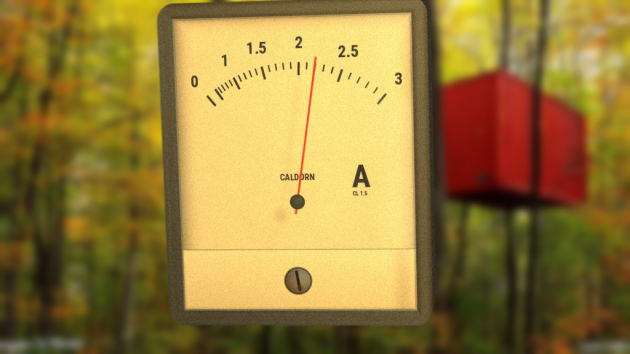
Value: 2.2 A
